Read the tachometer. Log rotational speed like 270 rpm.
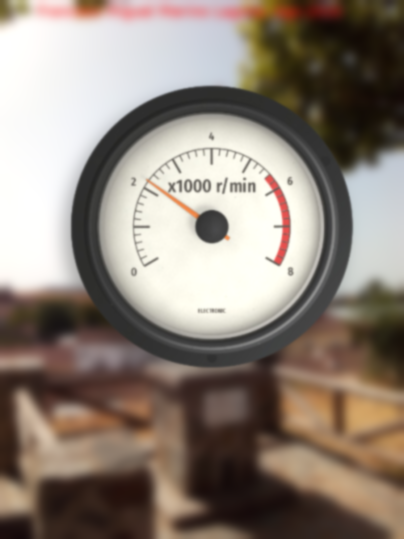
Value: 2200 rpm
